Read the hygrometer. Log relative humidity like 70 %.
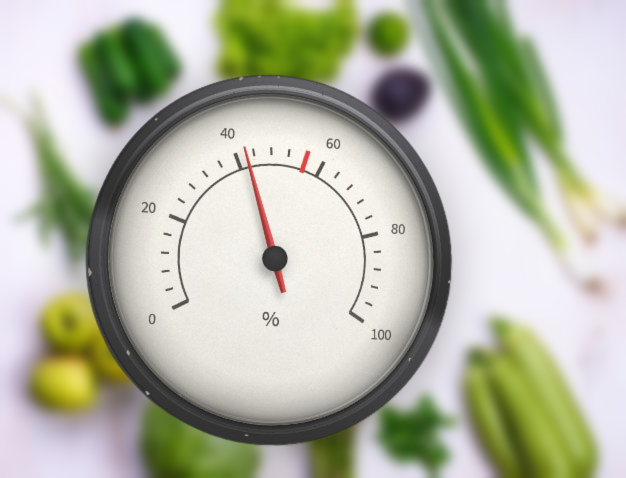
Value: 42 %
